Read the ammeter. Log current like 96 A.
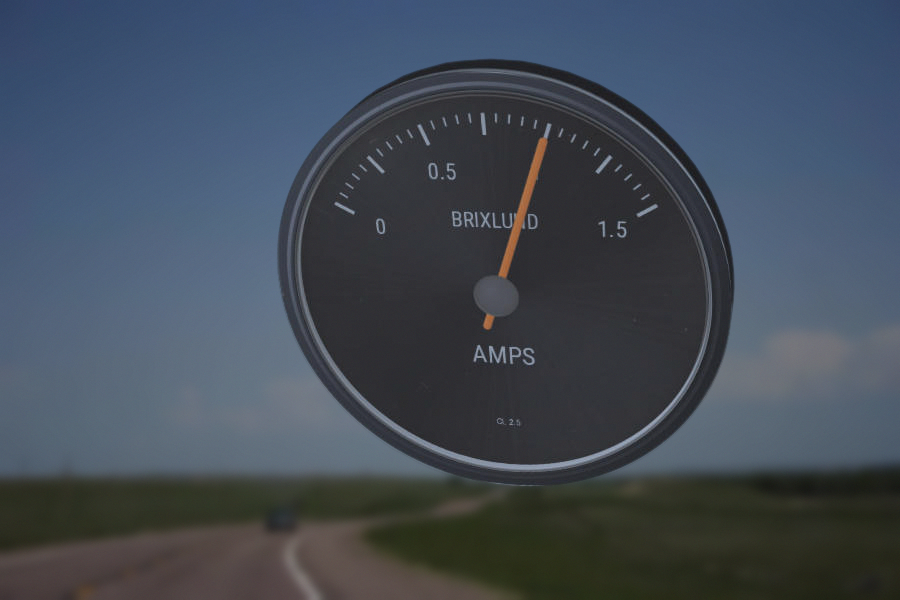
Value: 1 A
